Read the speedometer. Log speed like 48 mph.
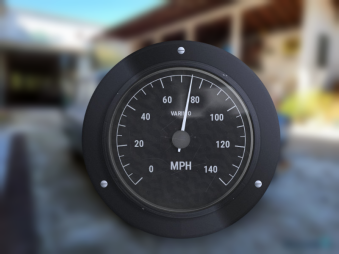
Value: 75 mph
